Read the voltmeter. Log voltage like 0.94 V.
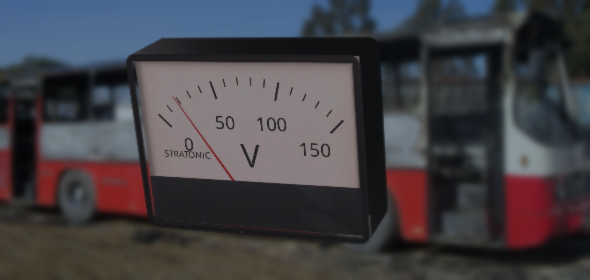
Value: 20 V
